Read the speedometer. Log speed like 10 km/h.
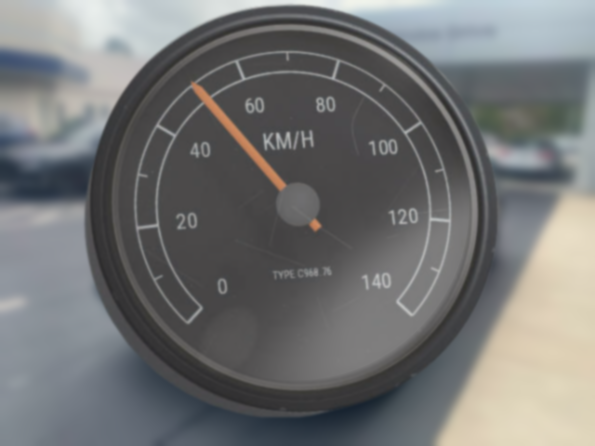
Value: 50 km/h
